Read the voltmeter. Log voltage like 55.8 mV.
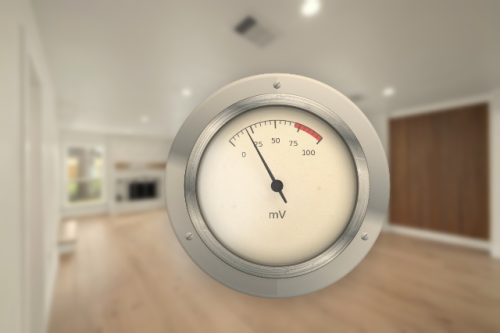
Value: 20 mV
